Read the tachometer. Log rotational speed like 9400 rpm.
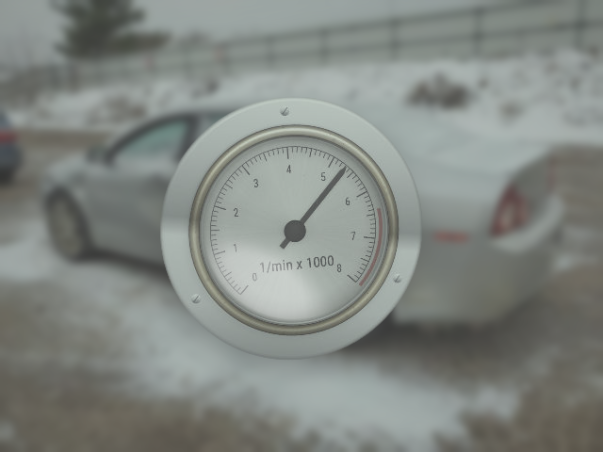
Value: 5300 rpm
